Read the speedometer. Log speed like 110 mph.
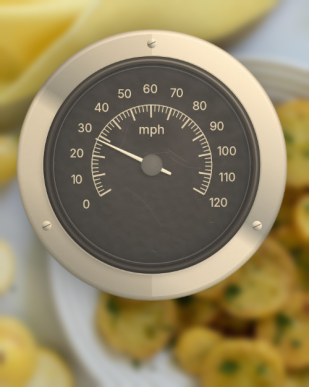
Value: 28 mph
